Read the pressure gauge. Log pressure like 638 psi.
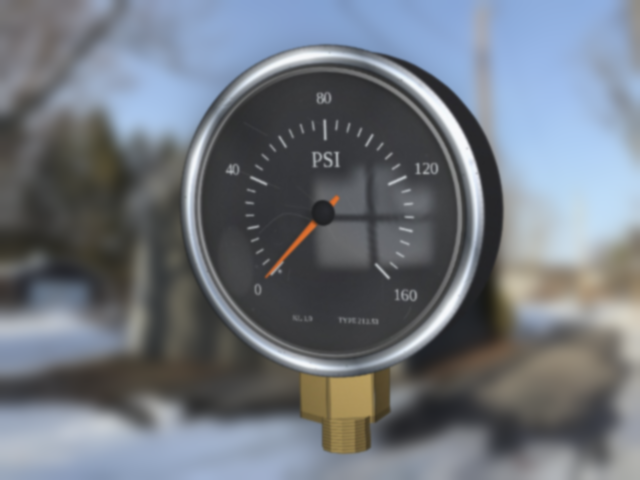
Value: 0 psi
